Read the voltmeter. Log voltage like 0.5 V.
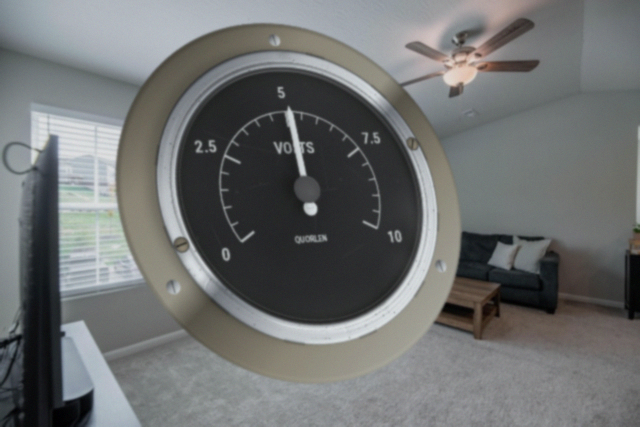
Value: 5 V
